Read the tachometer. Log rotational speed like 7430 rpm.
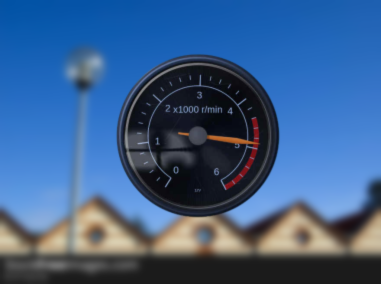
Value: 4900 rpm
